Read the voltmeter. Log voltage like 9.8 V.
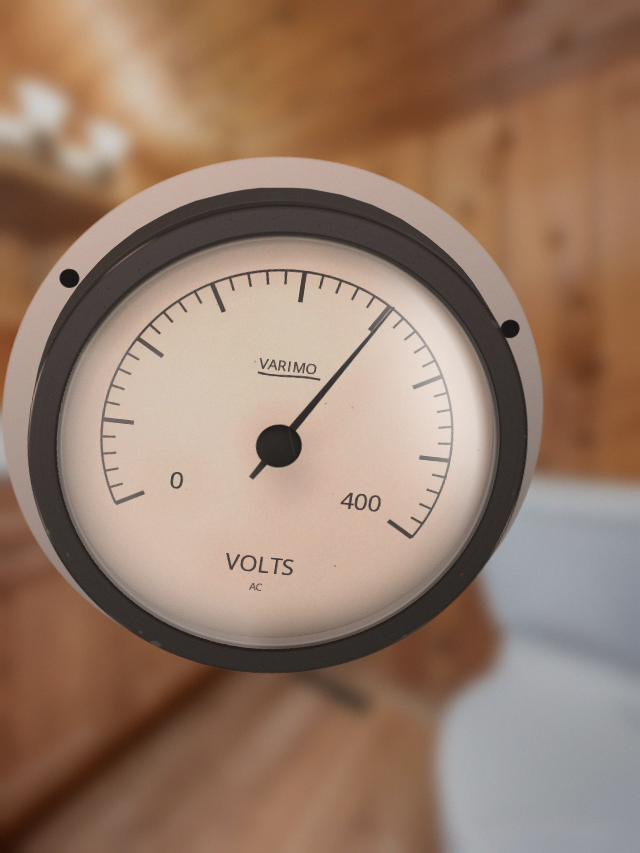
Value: 250 V
